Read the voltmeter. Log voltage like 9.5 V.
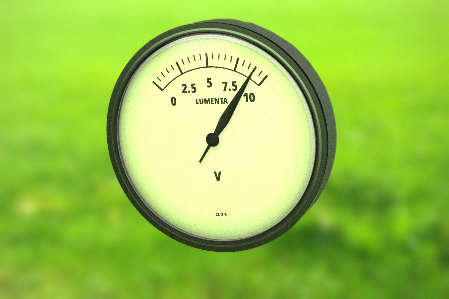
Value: 9 V
